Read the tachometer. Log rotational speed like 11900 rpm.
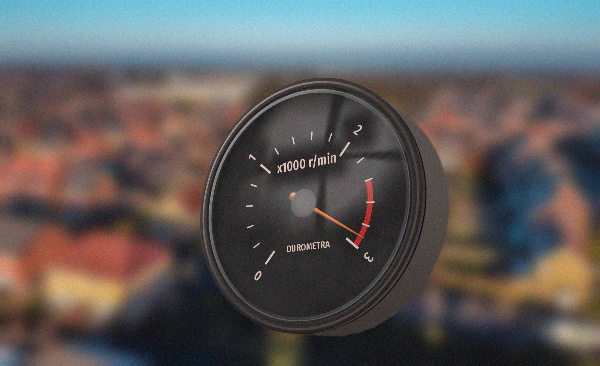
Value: 2900 rpm
